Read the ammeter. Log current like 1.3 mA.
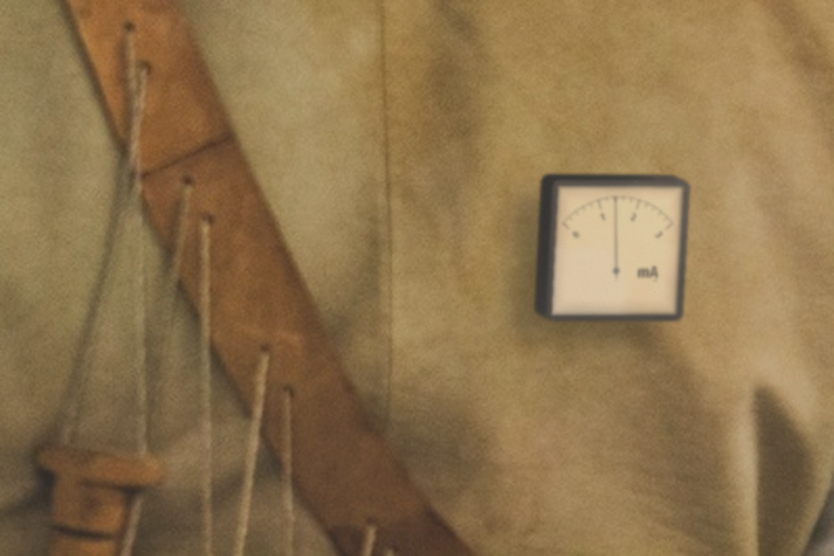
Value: 1.4 mA
